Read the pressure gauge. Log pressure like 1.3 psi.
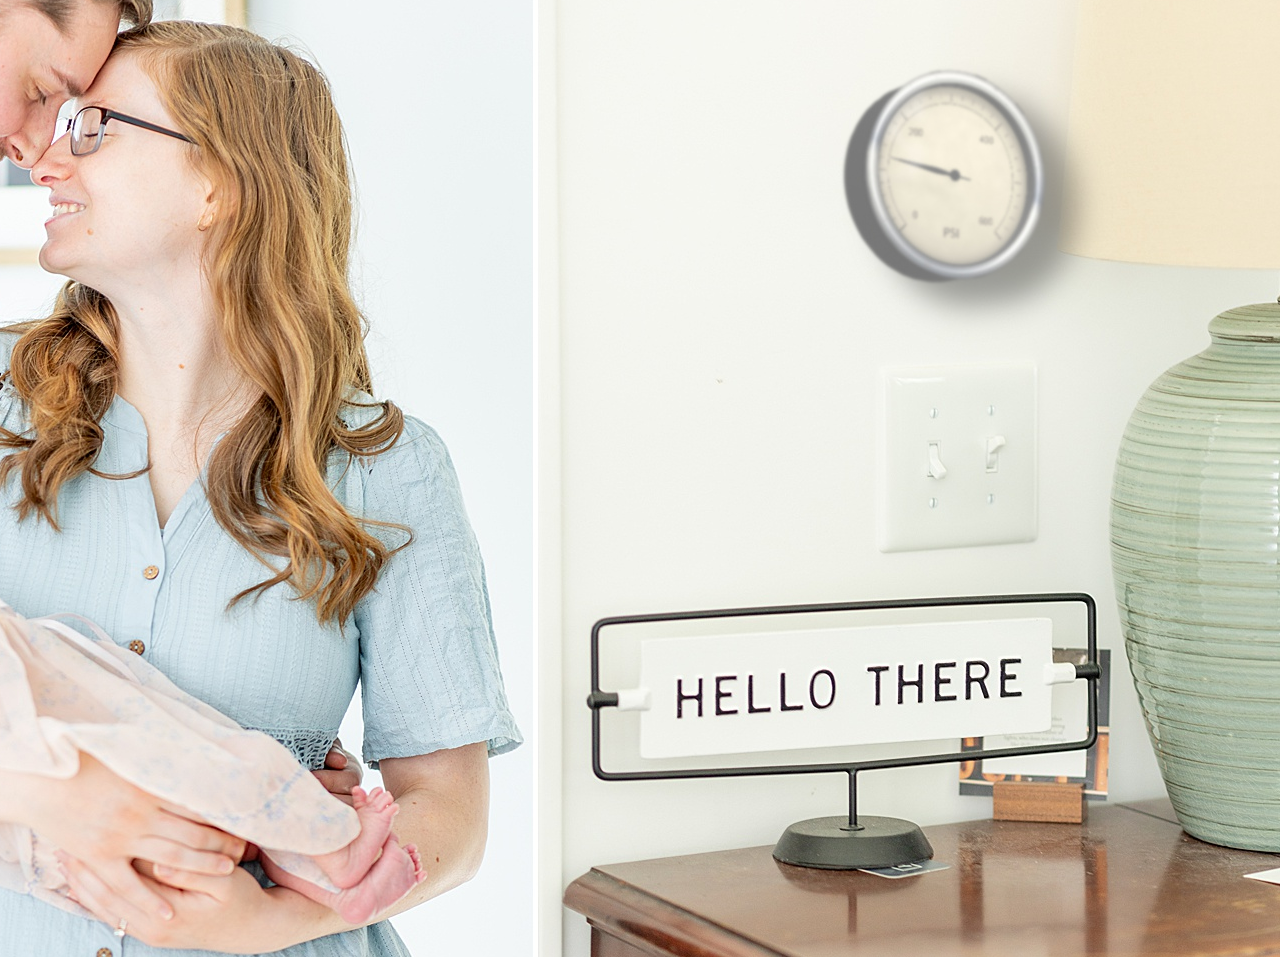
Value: 120 psi
